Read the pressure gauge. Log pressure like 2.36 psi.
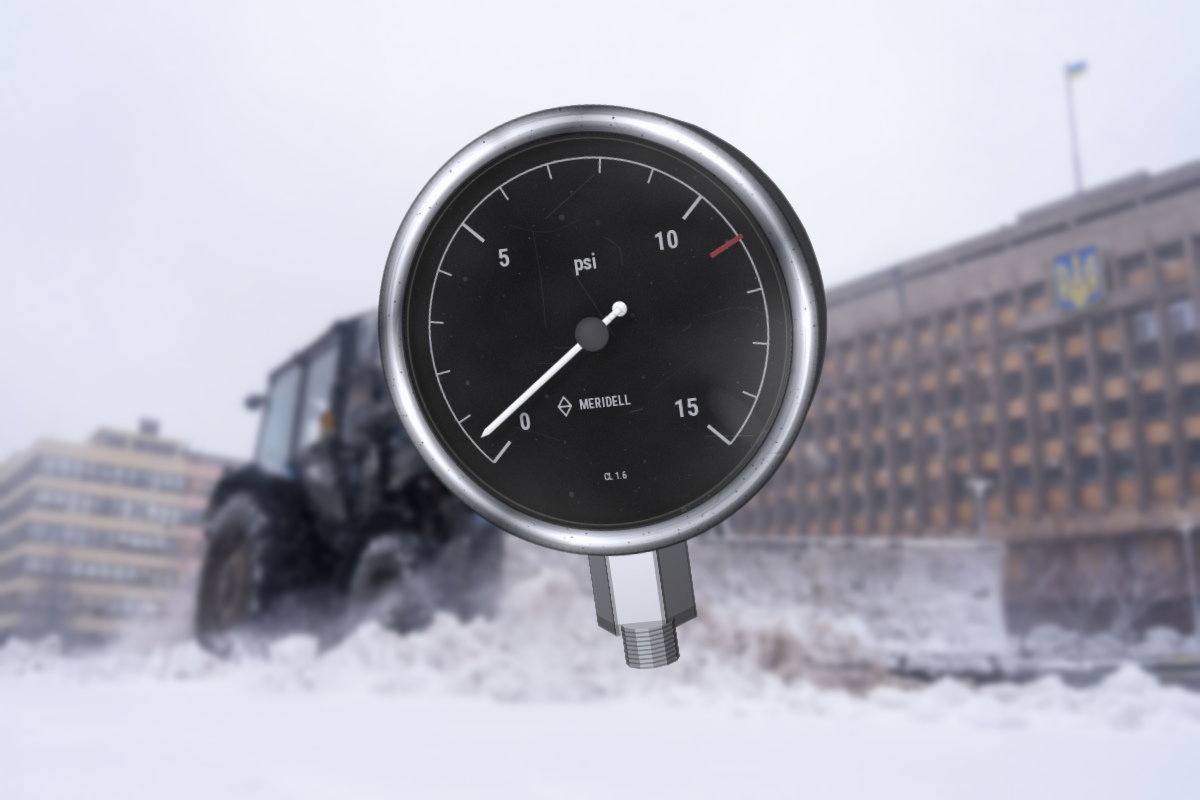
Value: 0.5 psi
